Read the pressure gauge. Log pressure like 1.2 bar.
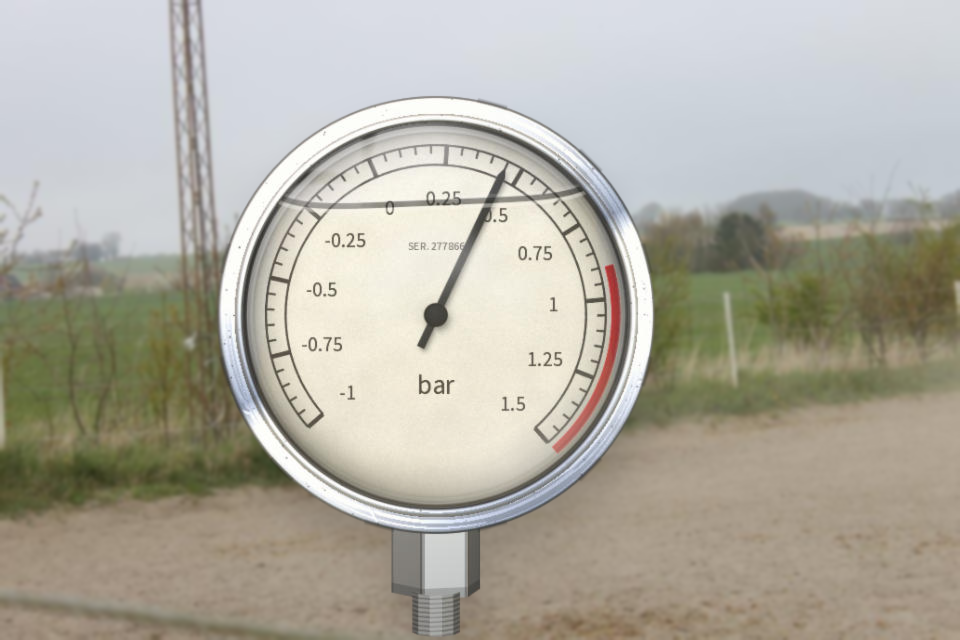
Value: 0.45 bar
